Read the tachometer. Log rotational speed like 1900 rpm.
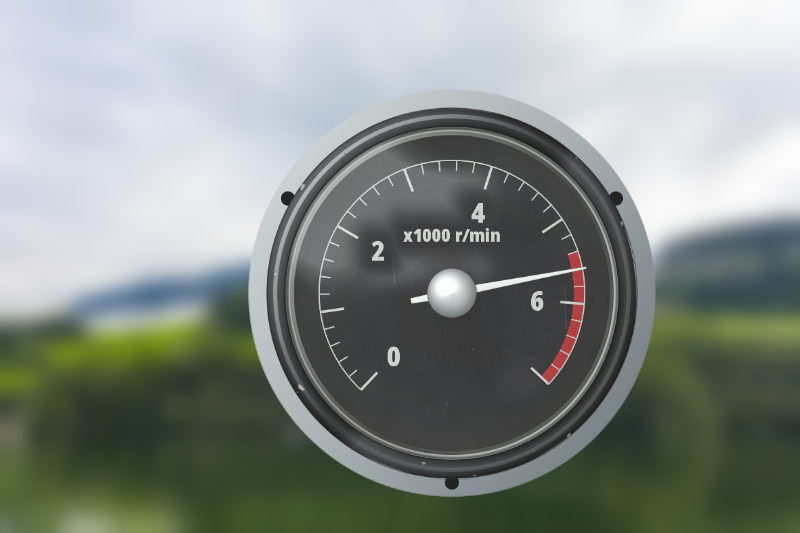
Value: 5600 rpm
